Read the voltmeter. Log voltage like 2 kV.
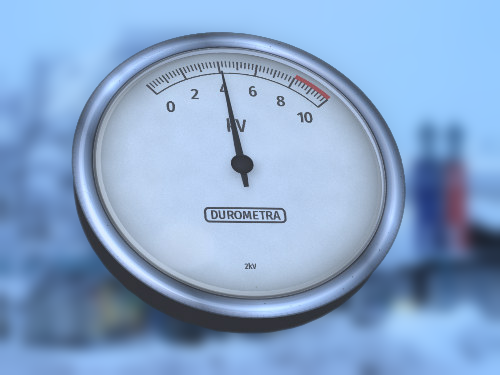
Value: 4 kV
